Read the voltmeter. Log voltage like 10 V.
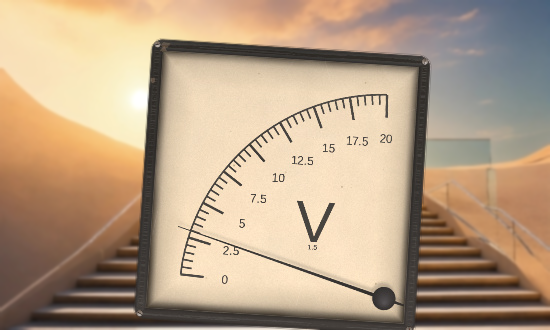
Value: 3 V
